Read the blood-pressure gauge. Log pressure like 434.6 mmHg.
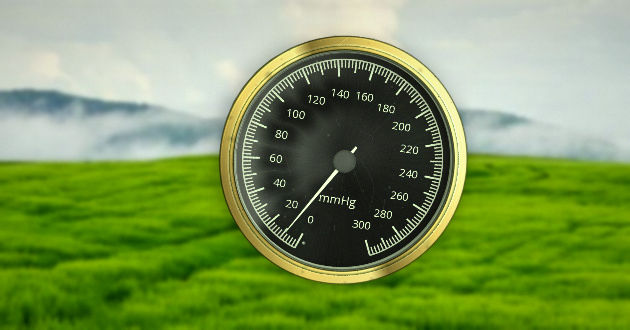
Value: 10 mmHg
